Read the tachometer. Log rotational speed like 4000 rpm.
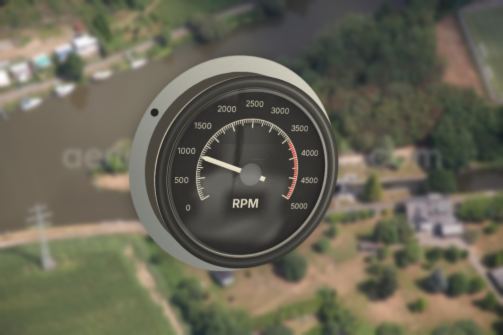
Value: 1000 rpm
